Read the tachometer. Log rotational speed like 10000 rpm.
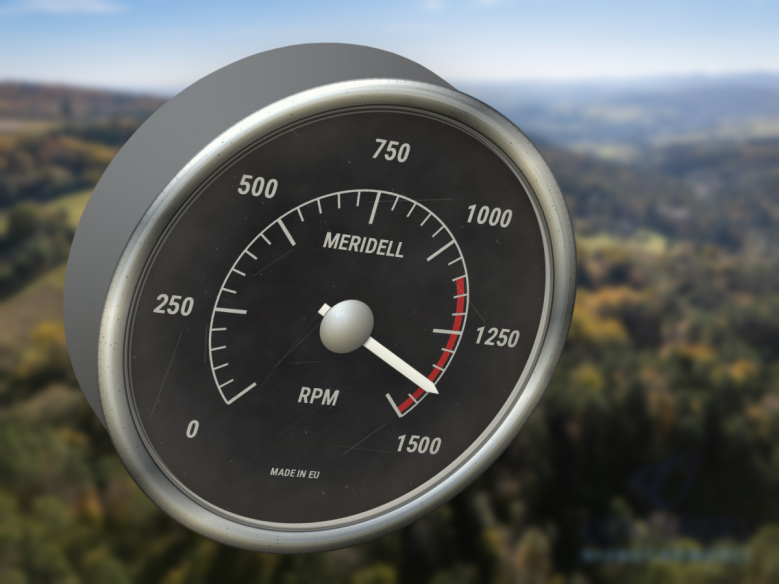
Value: 1400 rpm
